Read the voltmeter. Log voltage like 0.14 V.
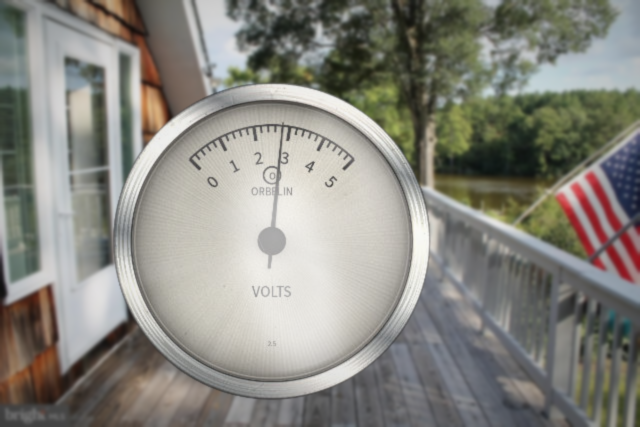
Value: 2.8 V
